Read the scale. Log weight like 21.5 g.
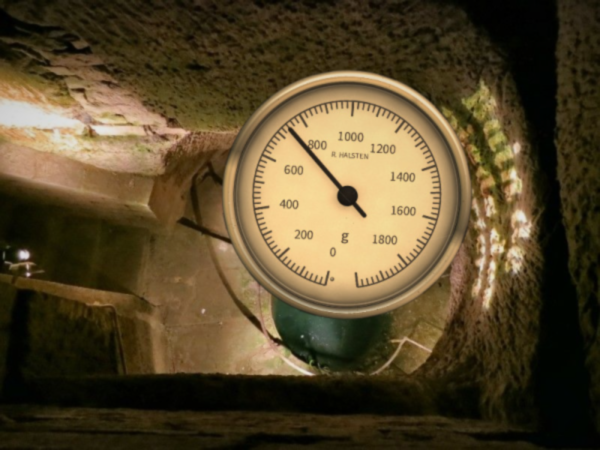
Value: 740 g
